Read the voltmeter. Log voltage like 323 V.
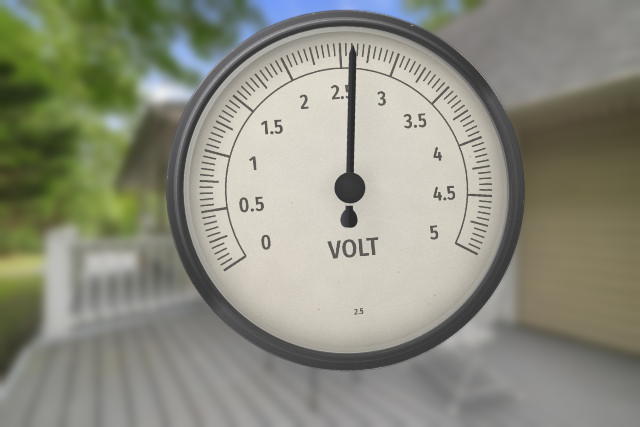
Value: 2.6 V
